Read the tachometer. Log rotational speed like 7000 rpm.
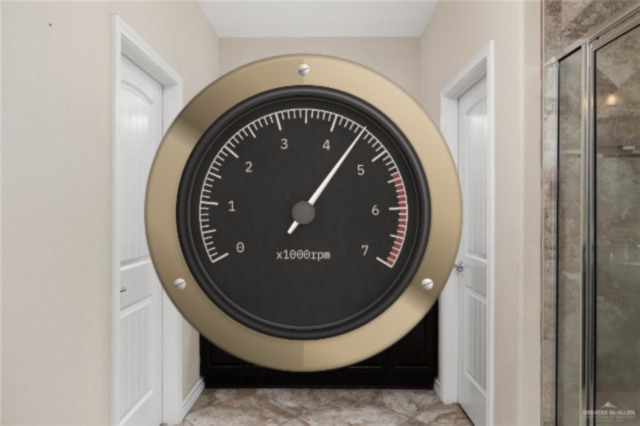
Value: 4500 rpm
